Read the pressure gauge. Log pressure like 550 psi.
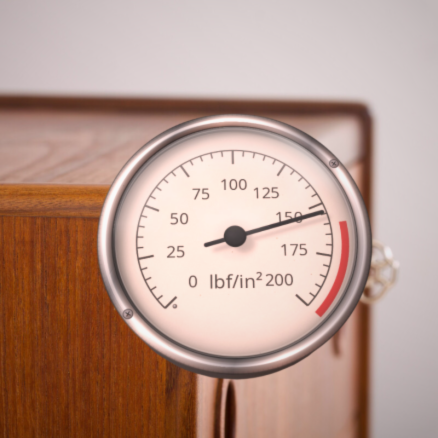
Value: 155 psi
